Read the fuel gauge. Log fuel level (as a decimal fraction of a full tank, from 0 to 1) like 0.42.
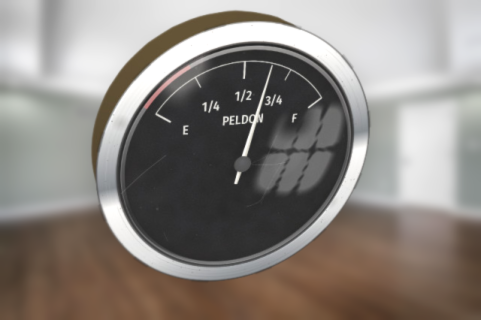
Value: 0.625
